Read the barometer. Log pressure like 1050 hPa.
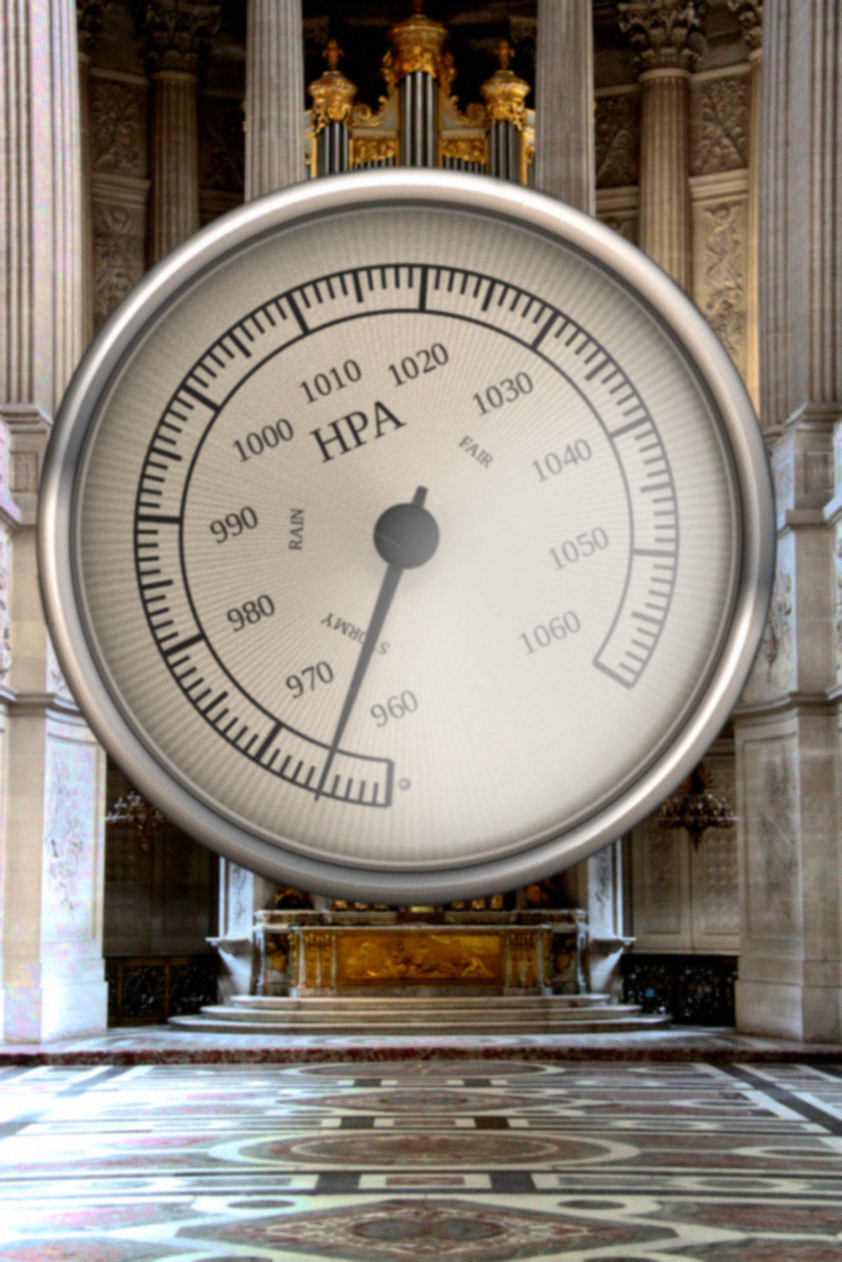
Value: 965 hPa
